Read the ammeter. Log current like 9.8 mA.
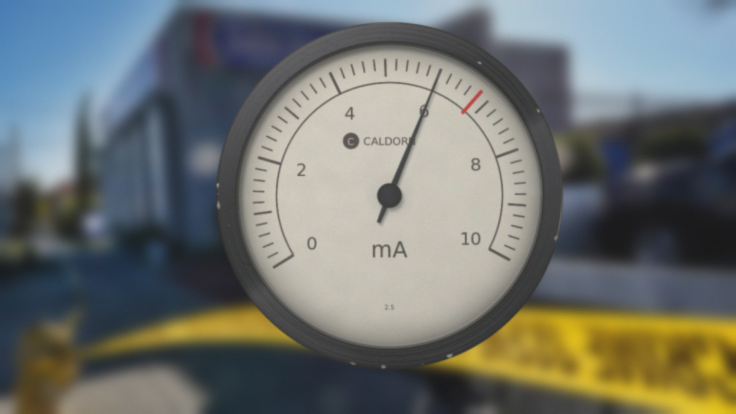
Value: 6 mA
